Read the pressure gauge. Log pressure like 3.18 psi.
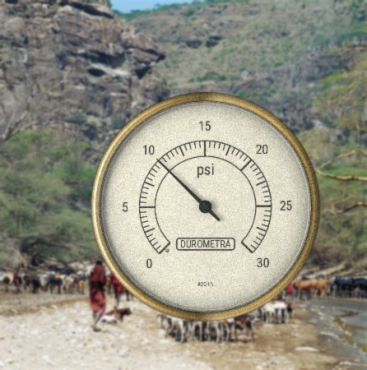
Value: 10 psi
